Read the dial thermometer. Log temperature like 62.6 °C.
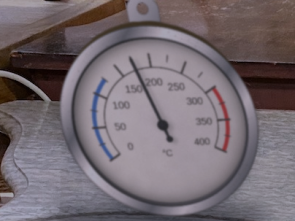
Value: 175 °C
